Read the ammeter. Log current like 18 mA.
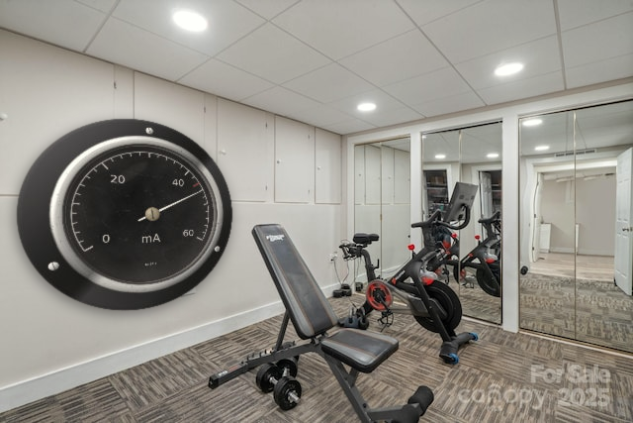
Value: 46 mA
